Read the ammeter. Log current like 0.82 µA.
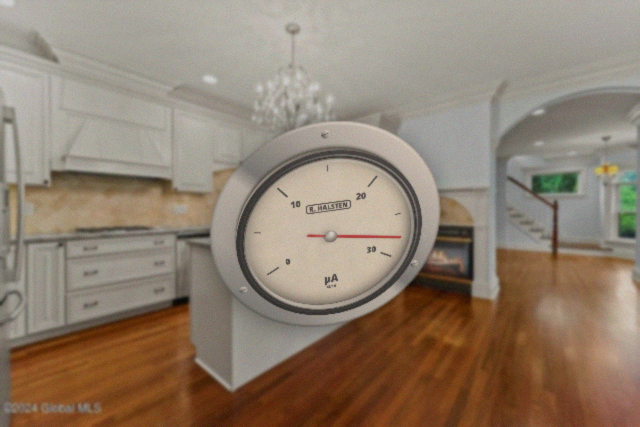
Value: 27.5 µA
